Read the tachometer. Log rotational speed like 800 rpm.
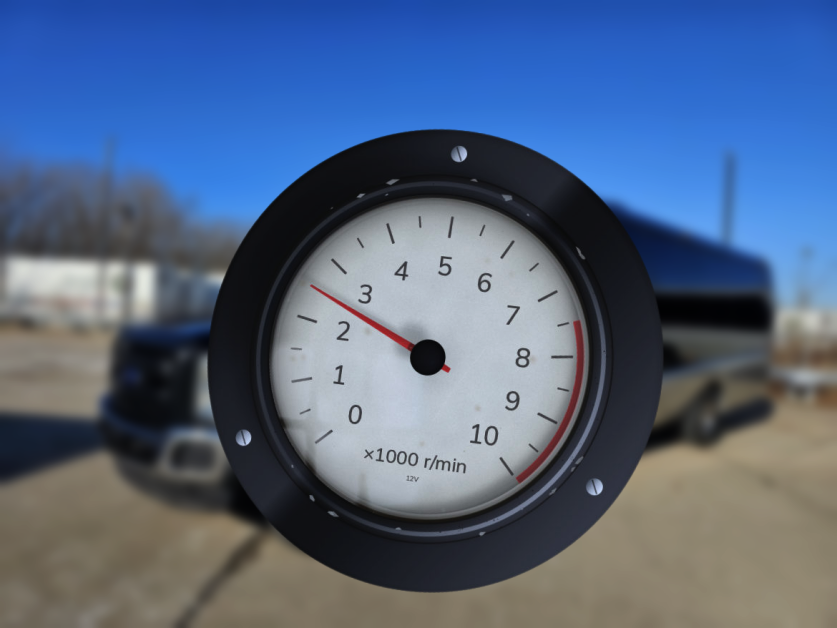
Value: 2500 rpm
